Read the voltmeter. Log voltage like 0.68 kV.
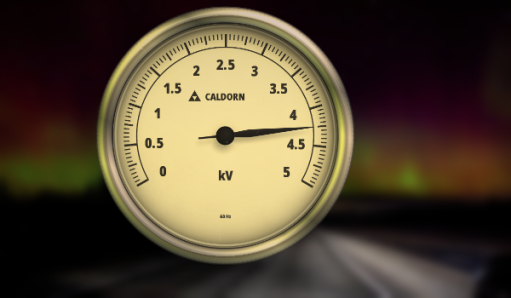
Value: 4.25 kV
